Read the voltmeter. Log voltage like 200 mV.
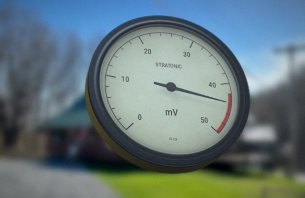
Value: 44 mV
